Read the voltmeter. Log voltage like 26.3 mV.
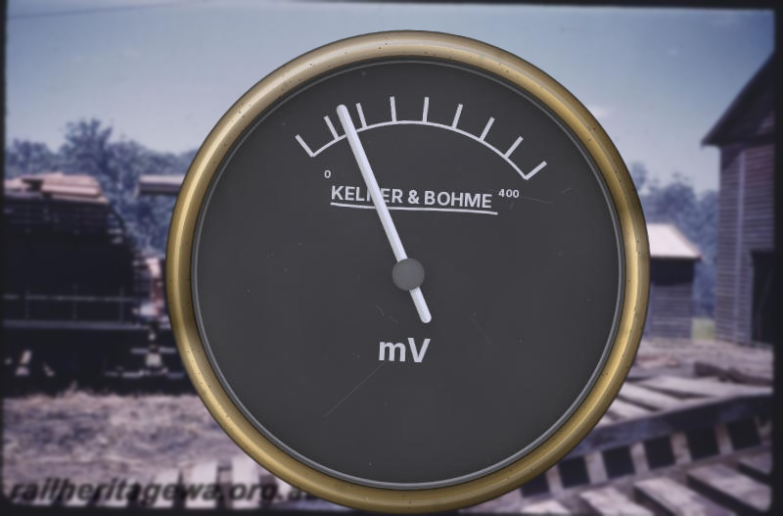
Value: 75 mV
